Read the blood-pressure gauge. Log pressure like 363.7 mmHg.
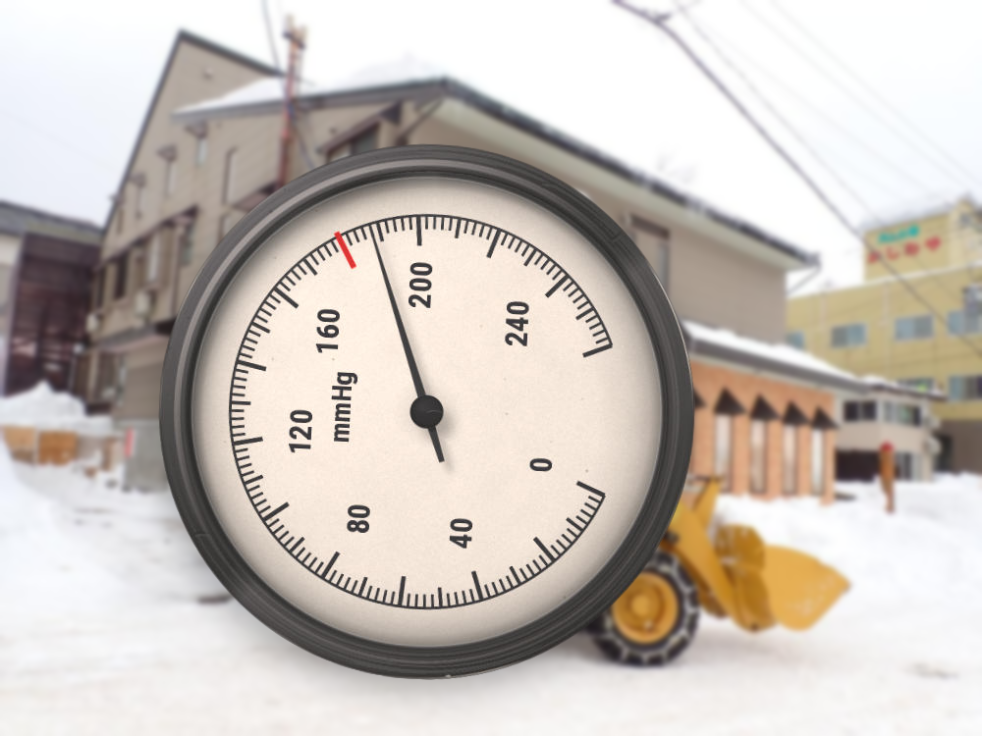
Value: 188 mmHg
